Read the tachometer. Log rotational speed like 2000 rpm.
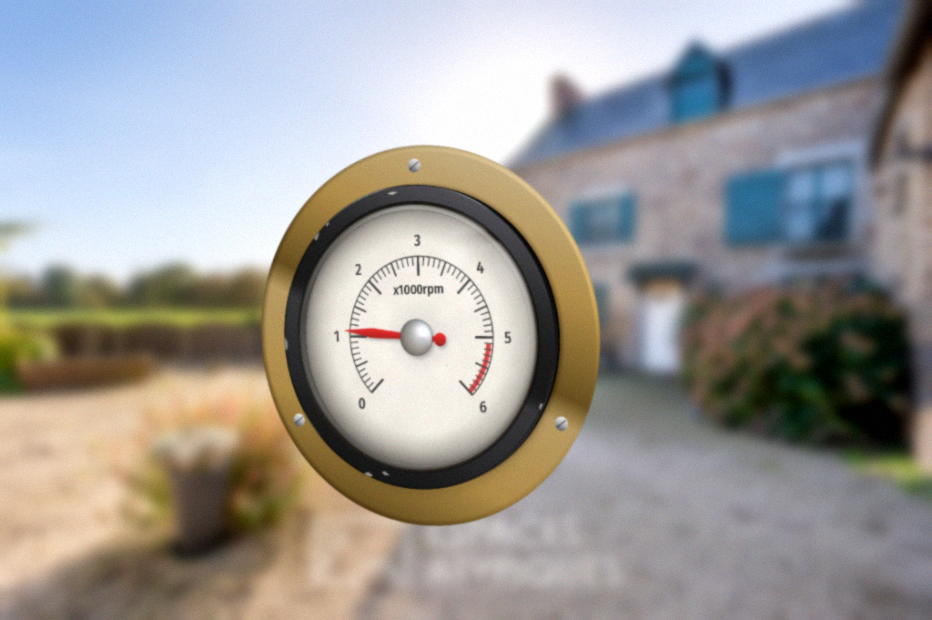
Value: 1100 rpm
